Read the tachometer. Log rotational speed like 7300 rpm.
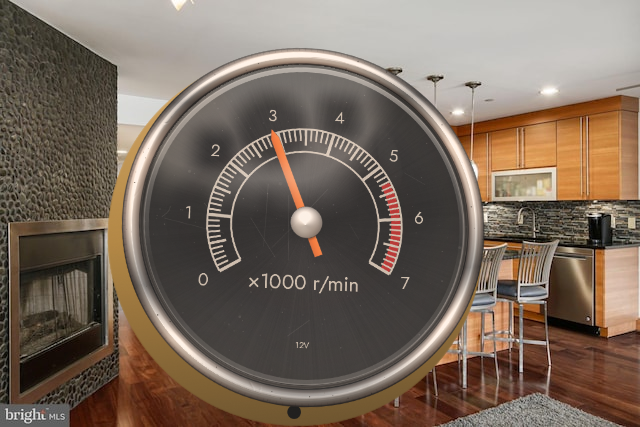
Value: 2900 rpm
